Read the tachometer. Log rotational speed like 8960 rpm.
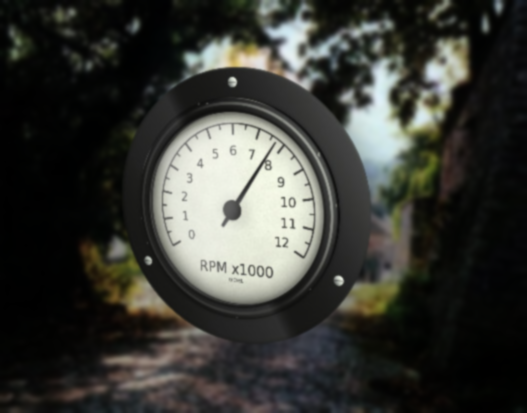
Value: 7750 rpm
